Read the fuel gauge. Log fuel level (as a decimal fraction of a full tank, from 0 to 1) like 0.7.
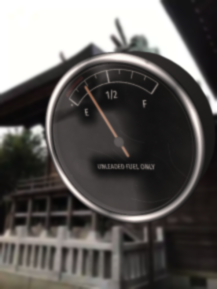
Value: 0.25
